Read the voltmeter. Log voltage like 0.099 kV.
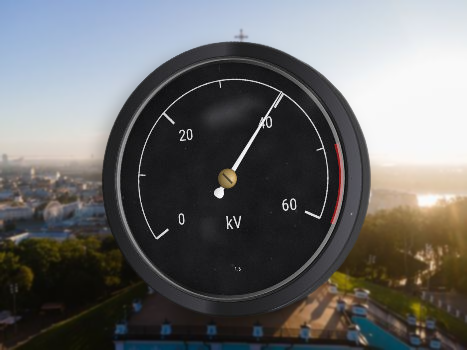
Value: 40 kV
